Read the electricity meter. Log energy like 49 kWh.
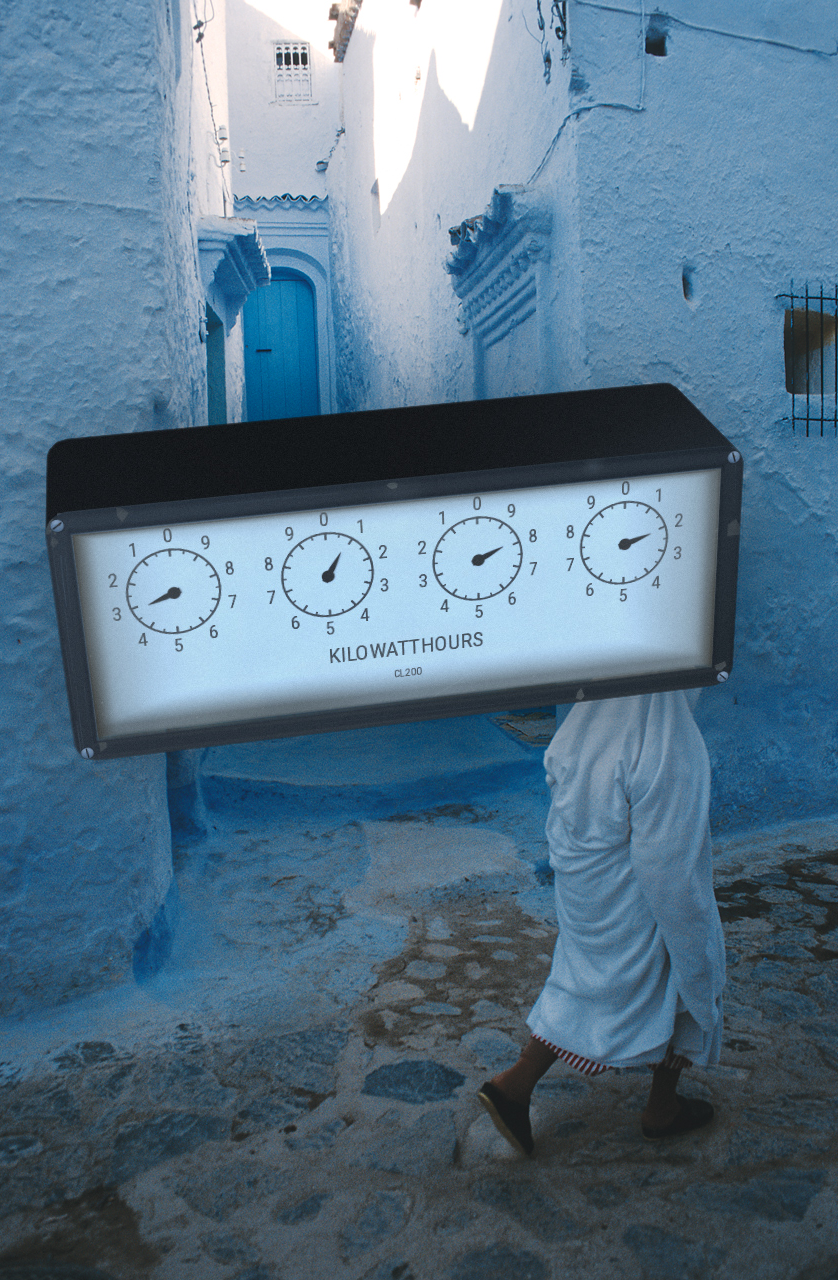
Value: 3082 kWh
